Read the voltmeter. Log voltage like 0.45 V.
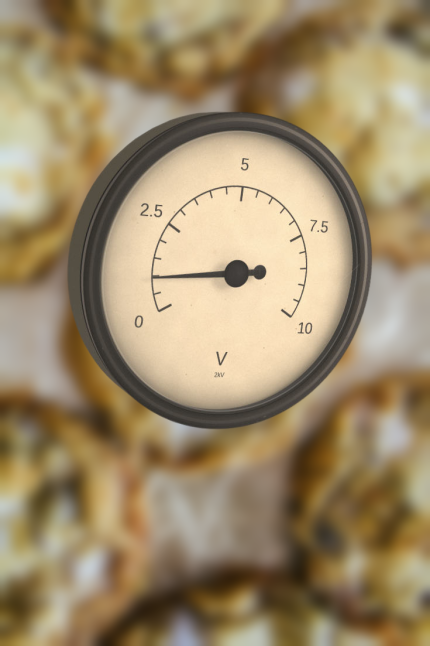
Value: 1 V
